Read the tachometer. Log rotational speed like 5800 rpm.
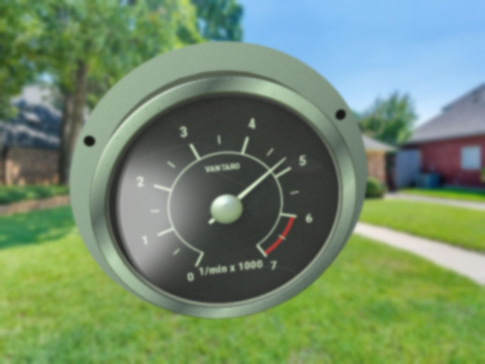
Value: 4750 rpm
